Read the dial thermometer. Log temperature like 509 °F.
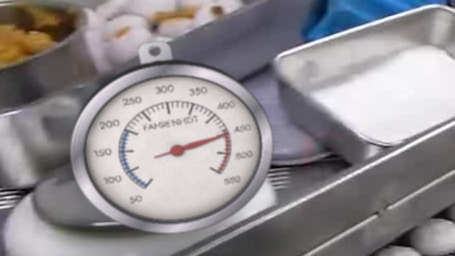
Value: 450 °F
